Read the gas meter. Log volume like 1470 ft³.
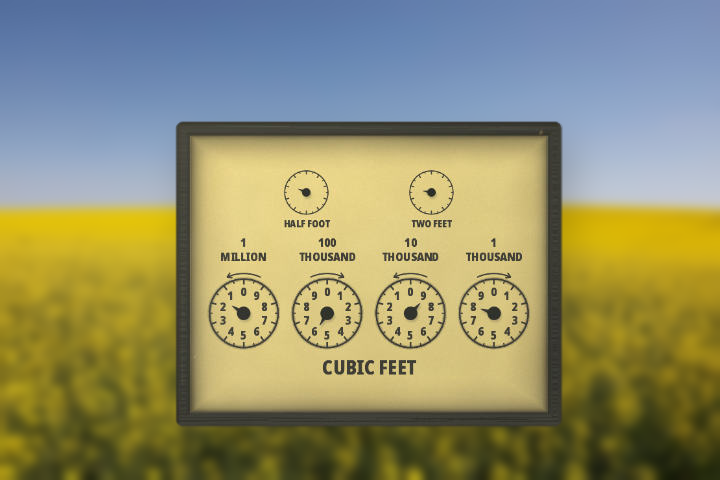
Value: 158800 ft³
